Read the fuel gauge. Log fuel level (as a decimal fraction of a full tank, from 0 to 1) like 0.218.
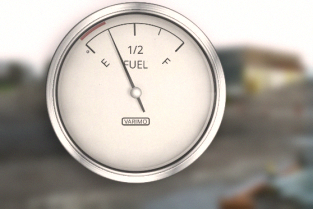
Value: 0.25
